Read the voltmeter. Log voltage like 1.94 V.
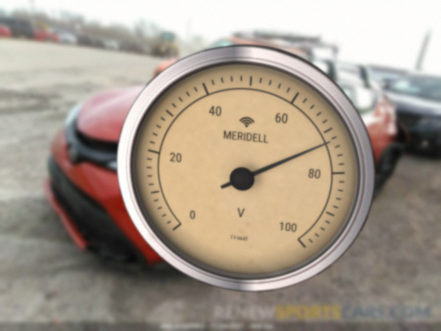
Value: 72 V
